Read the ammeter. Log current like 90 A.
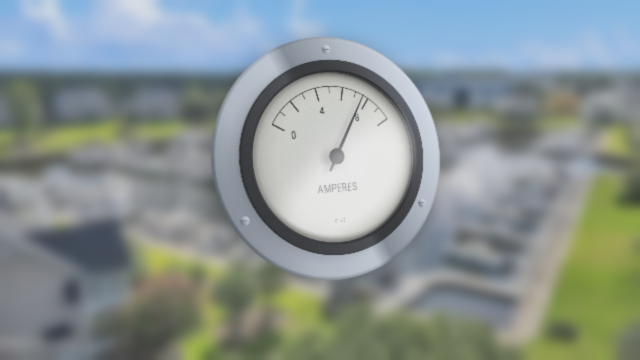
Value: 7.5 A
